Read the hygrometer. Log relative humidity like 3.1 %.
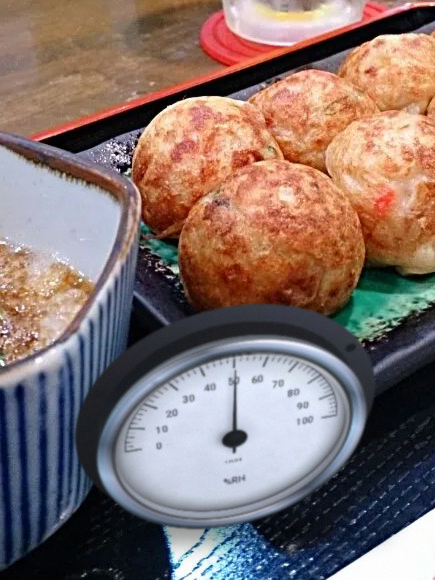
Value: 50 %
